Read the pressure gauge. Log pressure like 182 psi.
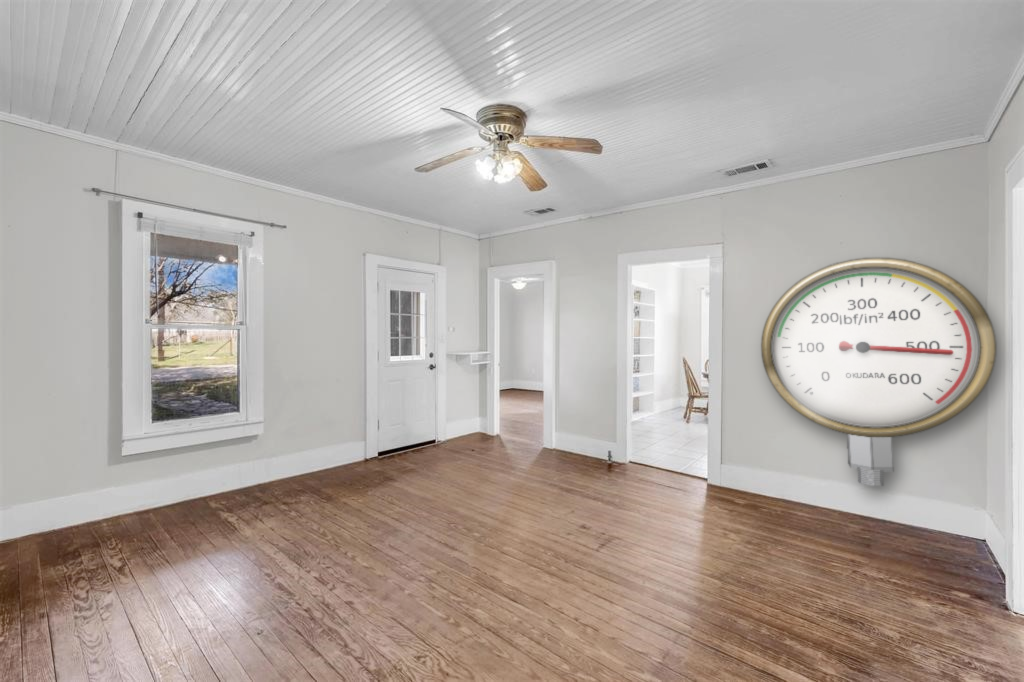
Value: 510 psi
